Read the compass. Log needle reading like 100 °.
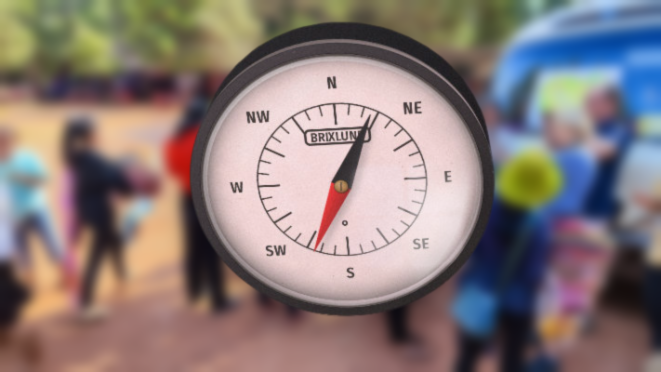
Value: 205 °
